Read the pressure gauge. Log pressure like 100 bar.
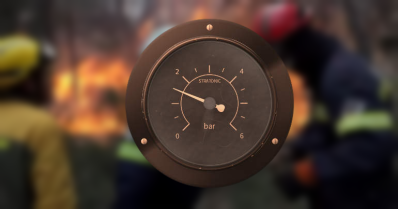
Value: 1.5 bar
